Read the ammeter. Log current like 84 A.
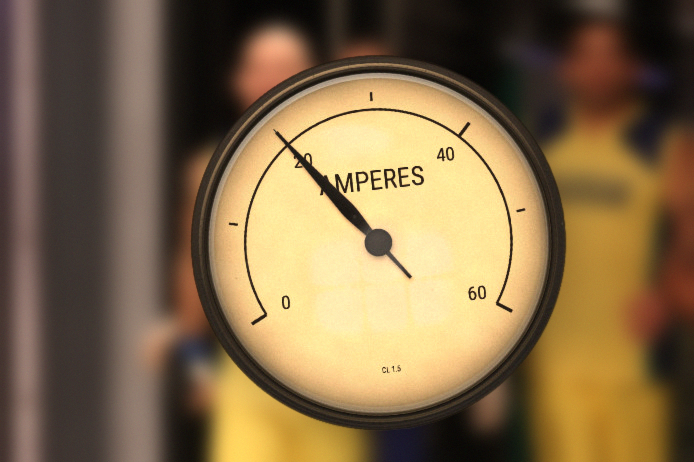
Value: 20 A
